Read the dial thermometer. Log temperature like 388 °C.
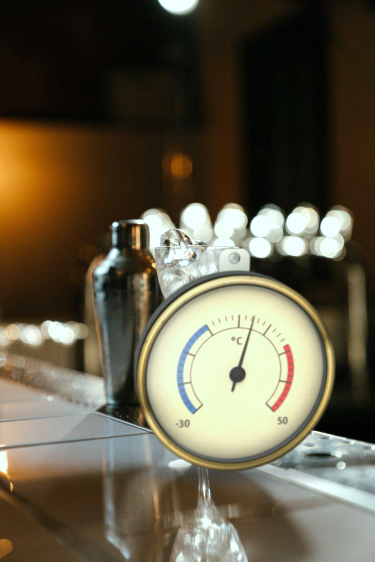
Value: 14 °C
